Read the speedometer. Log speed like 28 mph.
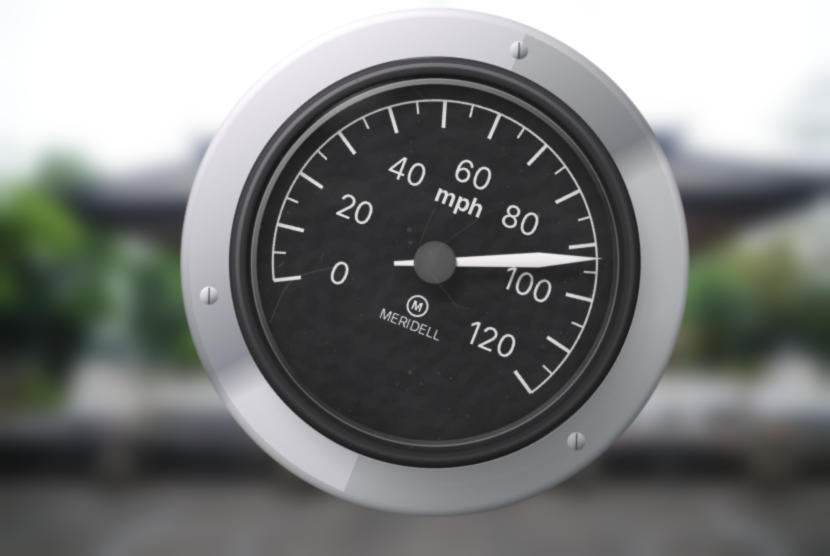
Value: 92.5 mph
